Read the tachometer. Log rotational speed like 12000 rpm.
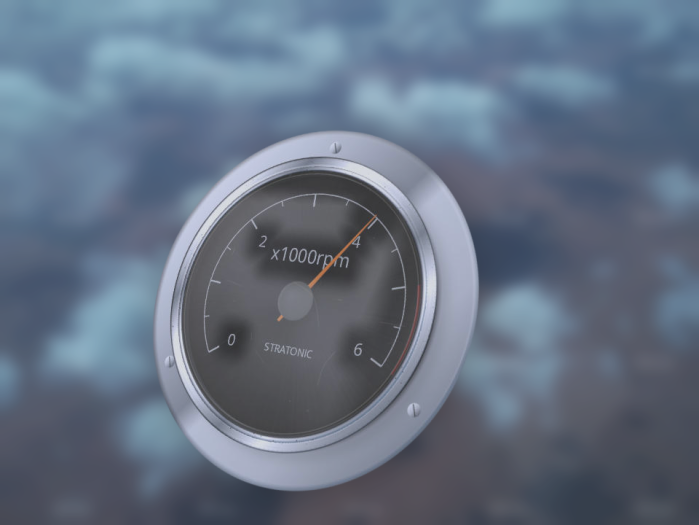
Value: 4000 rpm
